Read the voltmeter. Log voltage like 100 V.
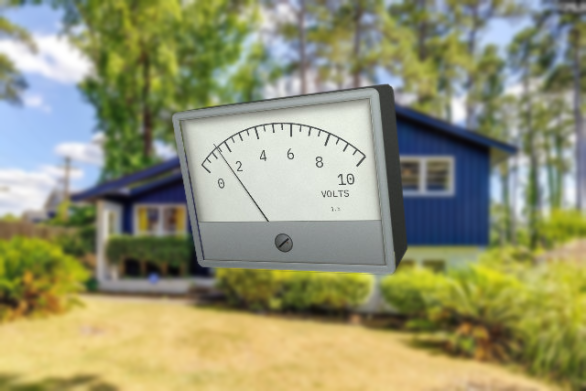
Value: 1.5 V
